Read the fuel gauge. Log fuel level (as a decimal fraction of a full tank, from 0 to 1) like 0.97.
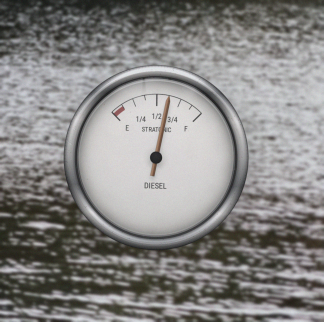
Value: 0.625
